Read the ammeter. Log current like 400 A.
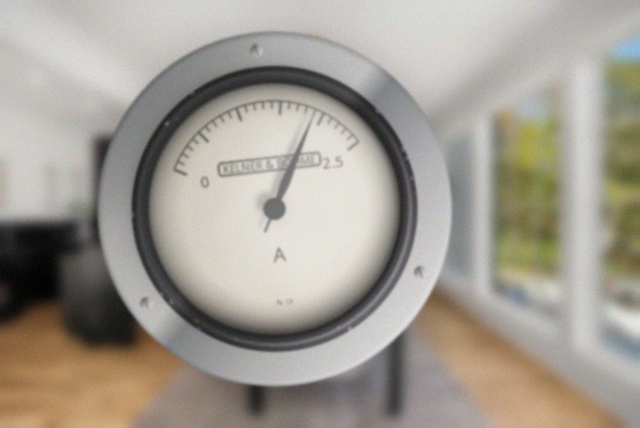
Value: 1.9 A
